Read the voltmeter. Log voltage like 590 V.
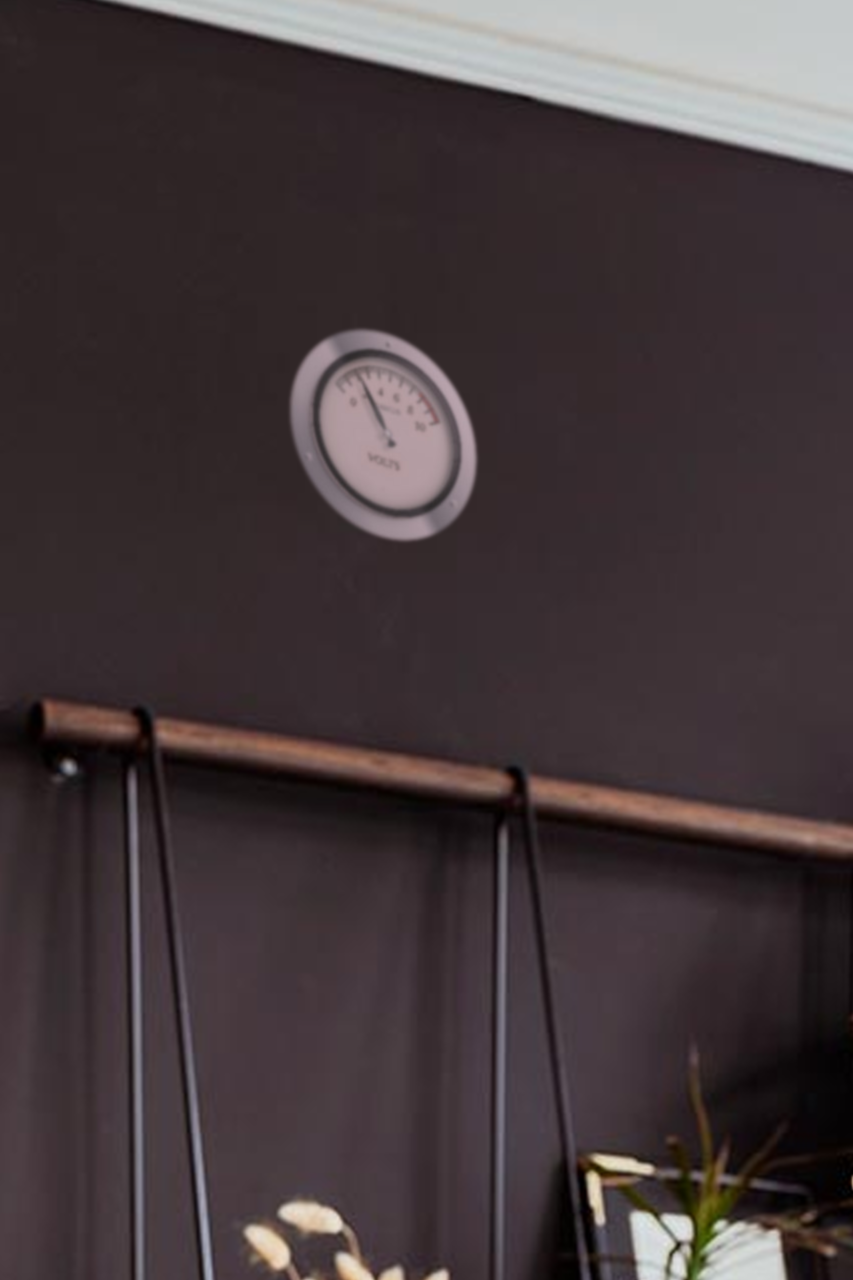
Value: 2 V
